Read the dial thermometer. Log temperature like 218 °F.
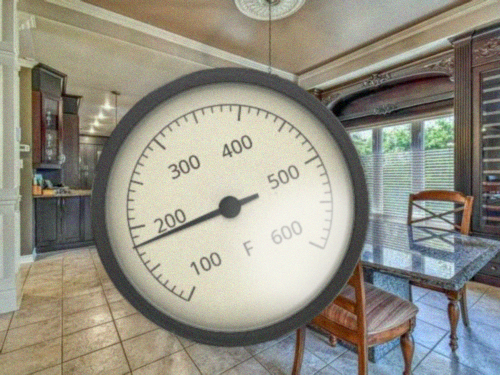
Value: 180 °F
